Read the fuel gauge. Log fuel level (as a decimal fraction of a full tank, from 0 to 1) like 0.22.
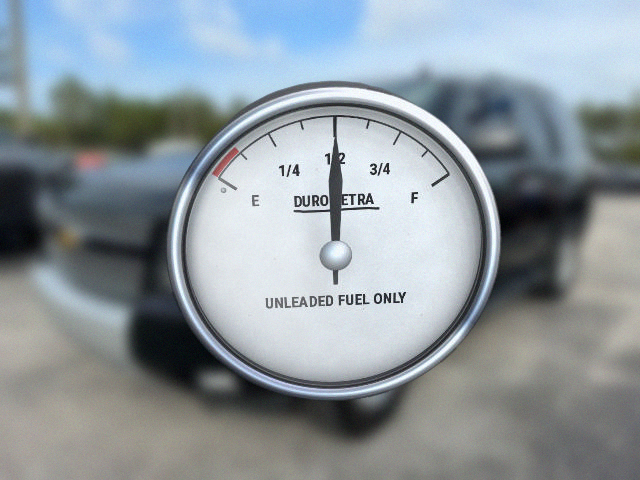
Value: 0.5
